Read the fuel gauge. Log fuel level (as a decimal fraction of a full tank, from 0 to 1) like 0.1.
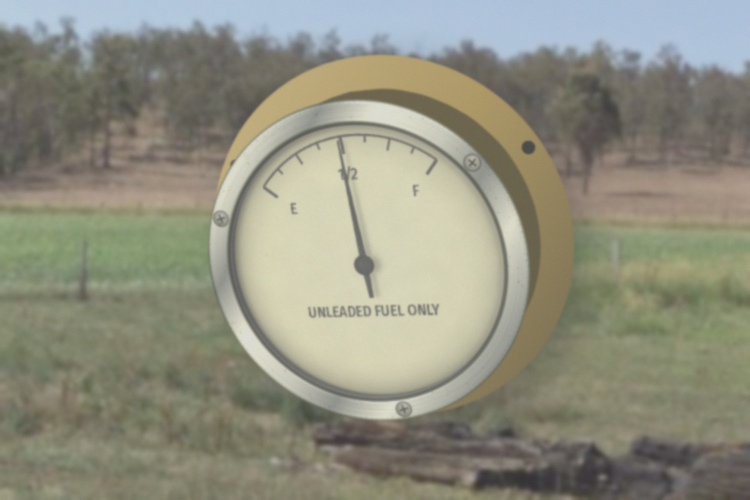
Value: 0.5
